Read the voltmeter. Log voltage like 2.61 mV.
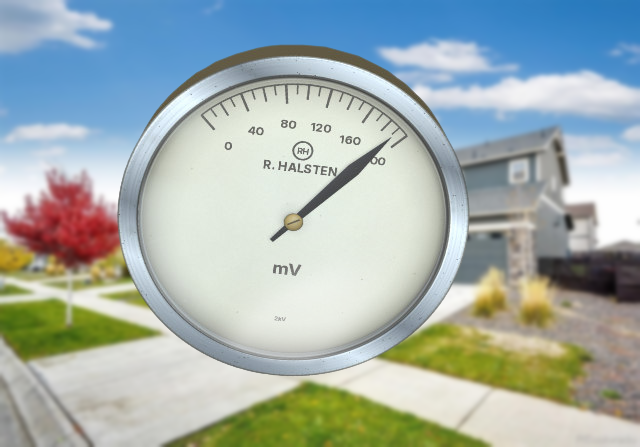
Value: 190 mV
